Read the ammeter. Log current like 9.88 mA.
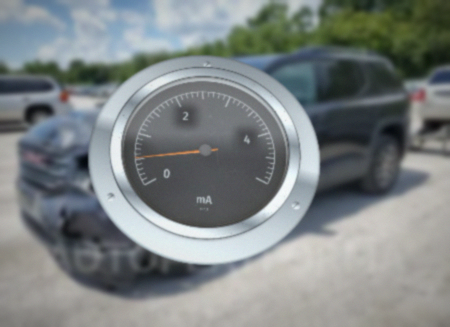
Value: 0.5 mA
